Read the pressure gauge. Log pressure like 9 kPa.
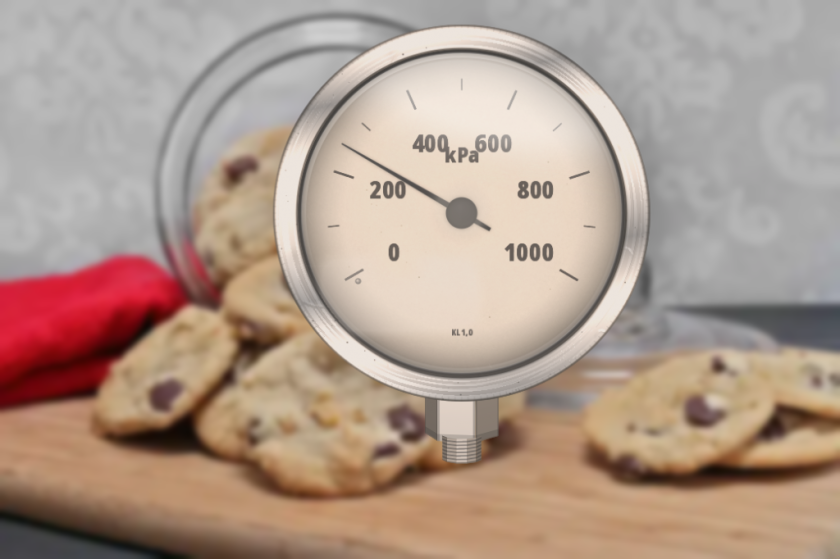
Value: 250 kPa
